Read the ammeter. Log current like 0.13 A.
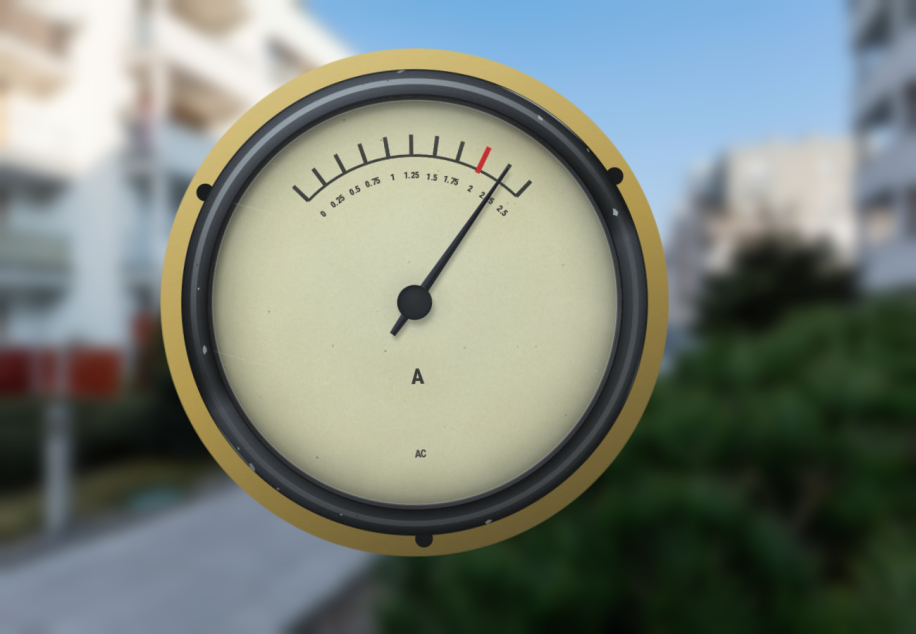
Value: 2.25 A
